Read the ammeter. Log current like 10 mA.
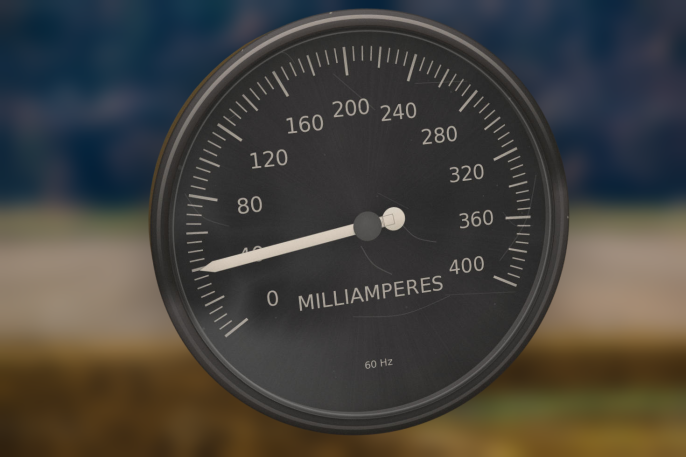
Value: 40 mA
